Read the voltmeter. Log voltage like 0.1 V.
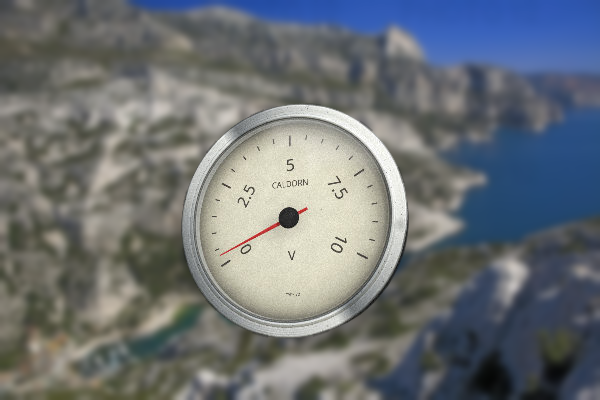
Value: 0.25 V
